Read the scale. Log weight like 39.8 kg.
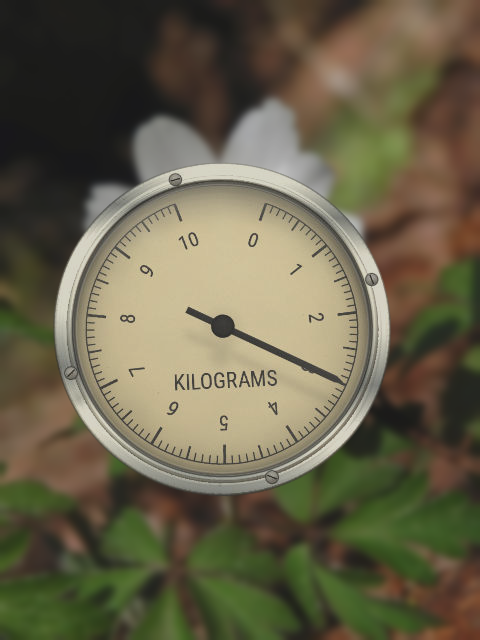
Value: 3 kg
